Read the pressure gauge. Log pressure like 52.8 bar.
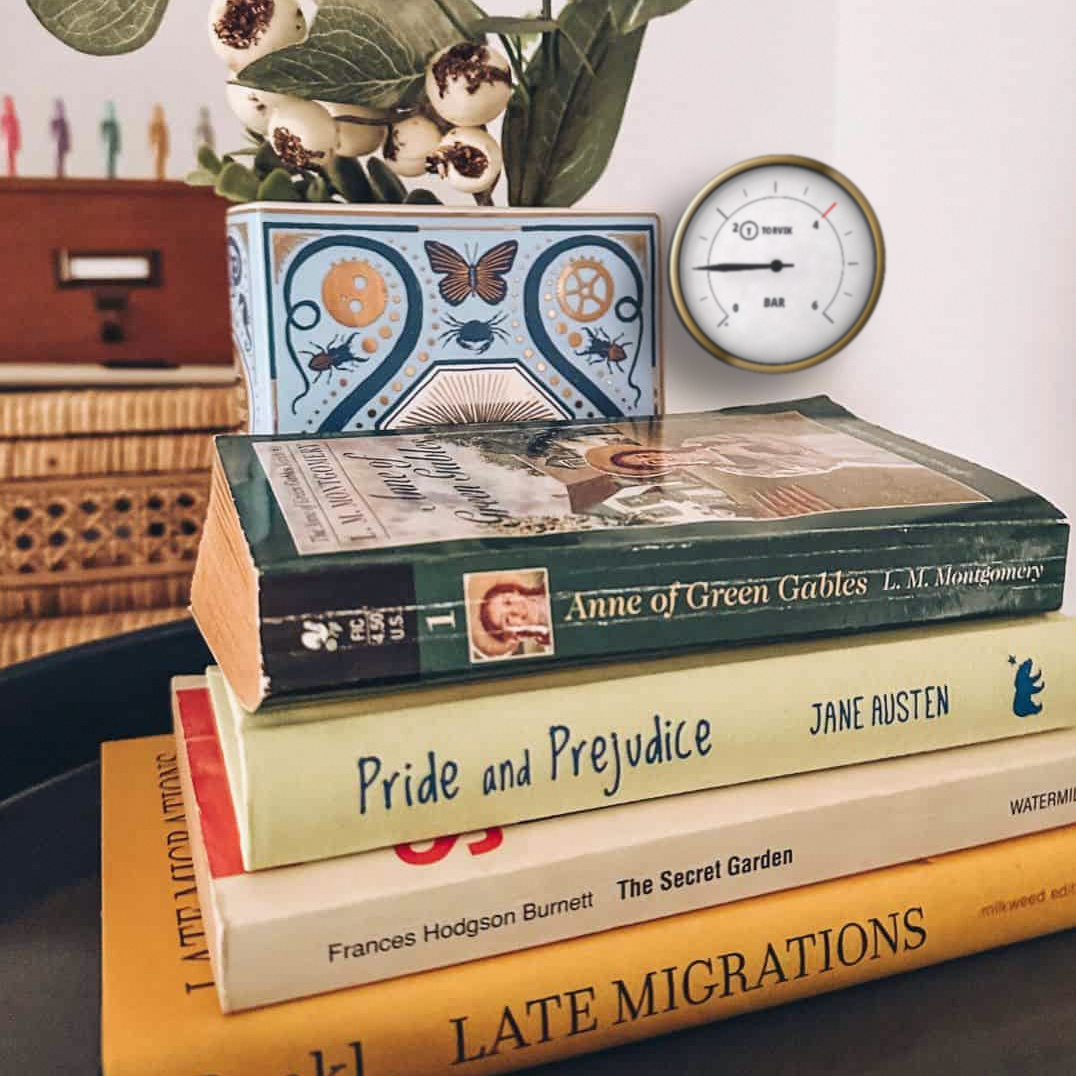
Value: 1 bar
